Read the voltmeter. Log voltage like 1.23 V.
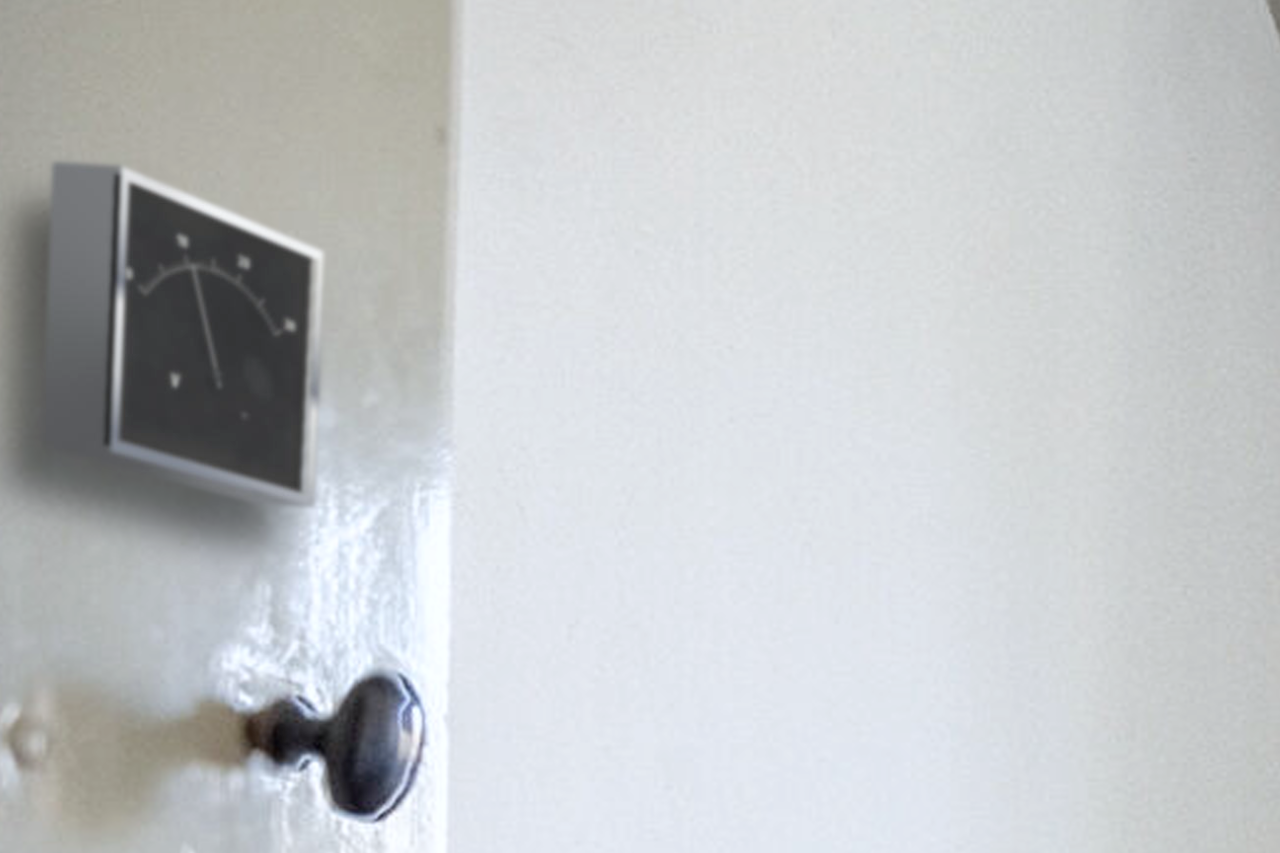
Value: 10 V
